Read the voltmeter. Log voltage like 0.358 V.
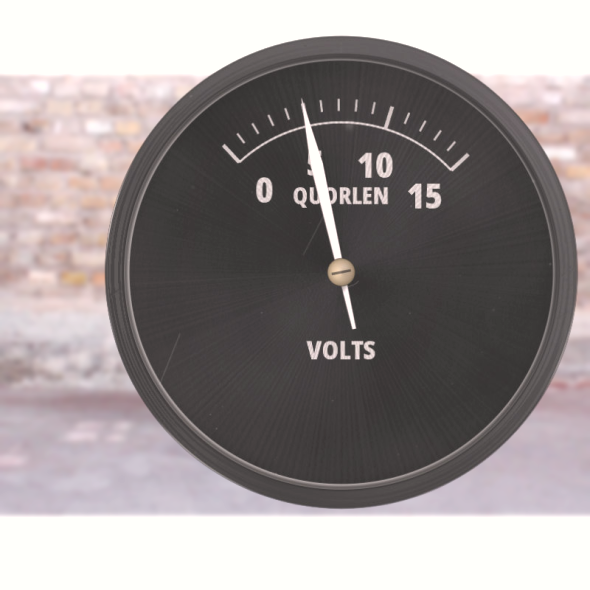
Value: 5 V
